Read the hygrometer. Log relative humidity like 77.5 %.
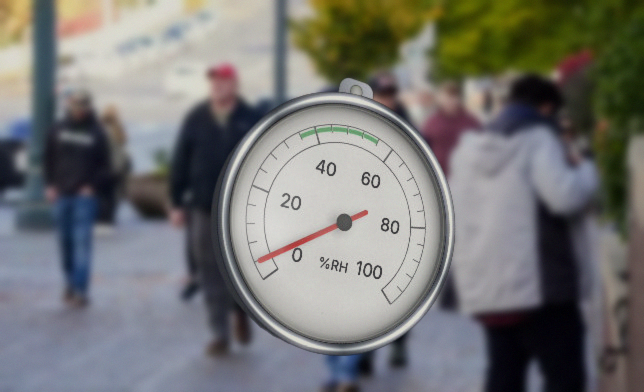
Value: 4 %
